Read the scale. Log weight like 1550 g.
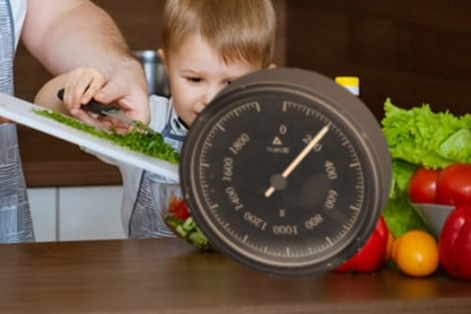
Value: 200 g
